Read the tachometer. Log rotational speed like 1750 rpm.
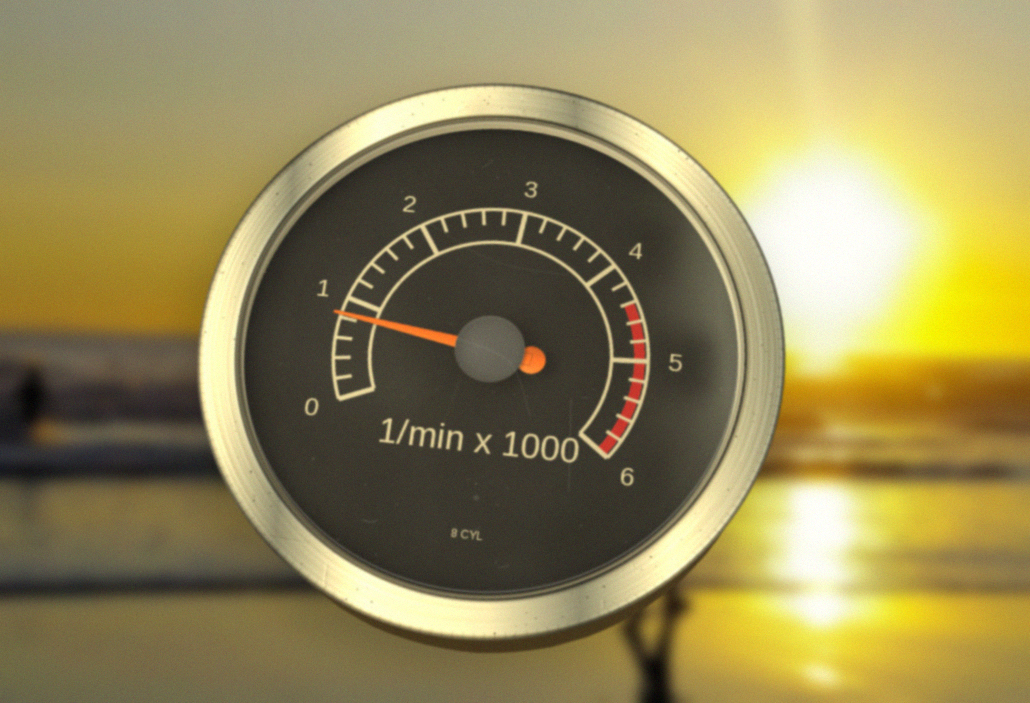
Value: 800 rpm
